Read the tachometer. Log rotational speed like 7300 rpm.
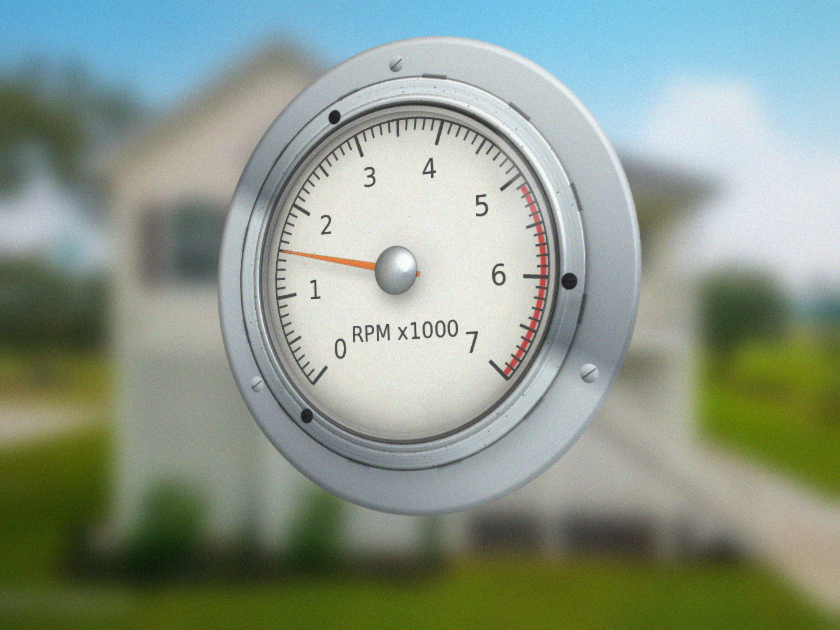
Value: 1500 rpm
